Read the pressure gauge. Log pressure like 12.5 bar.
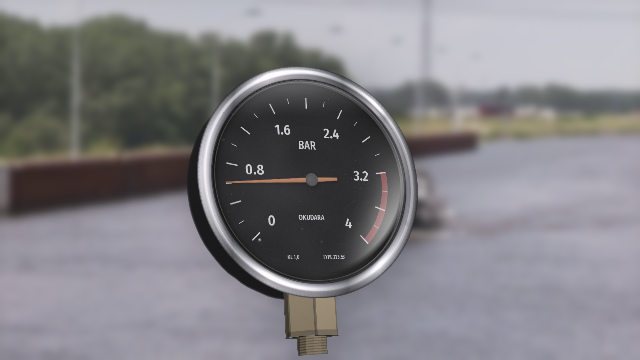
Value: 0.6 bar
